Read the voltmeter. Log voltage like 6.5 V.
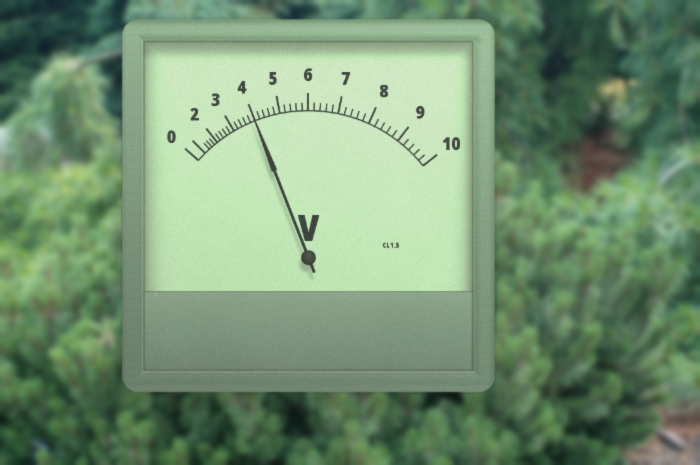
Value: 4 V
